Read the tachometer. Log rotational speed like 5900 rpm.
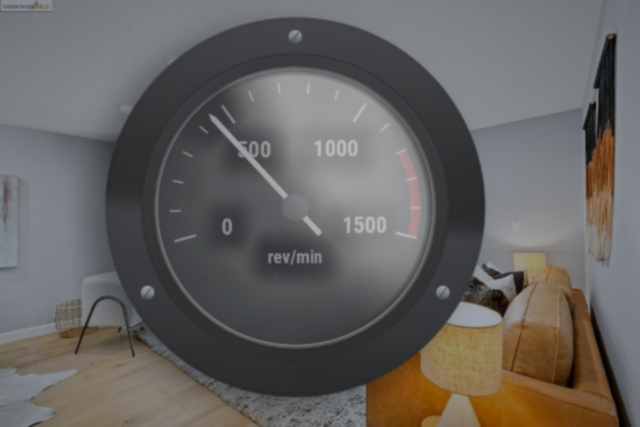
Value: 450 rpm
